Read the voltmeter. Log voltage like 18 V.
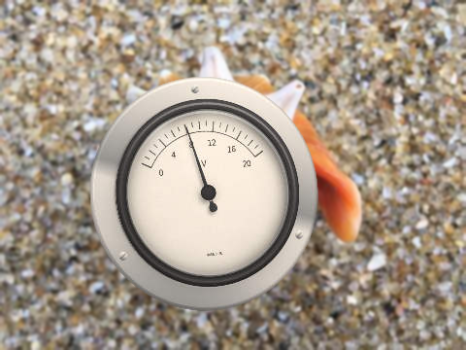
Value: 8 V
